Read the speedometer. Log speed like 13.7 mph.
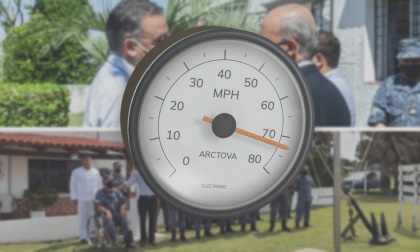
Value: 72.5 mph
